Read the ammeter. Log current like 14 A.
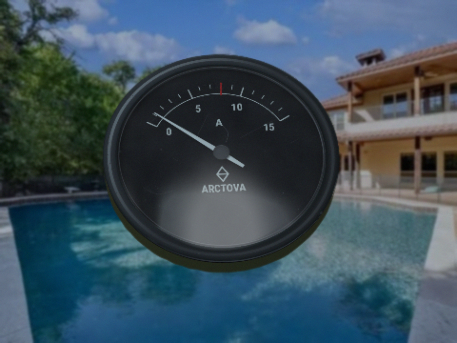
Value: 1 A
